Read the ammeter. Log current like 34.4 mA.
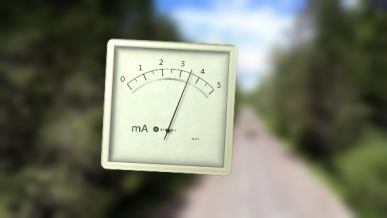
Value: 3.5 mA
